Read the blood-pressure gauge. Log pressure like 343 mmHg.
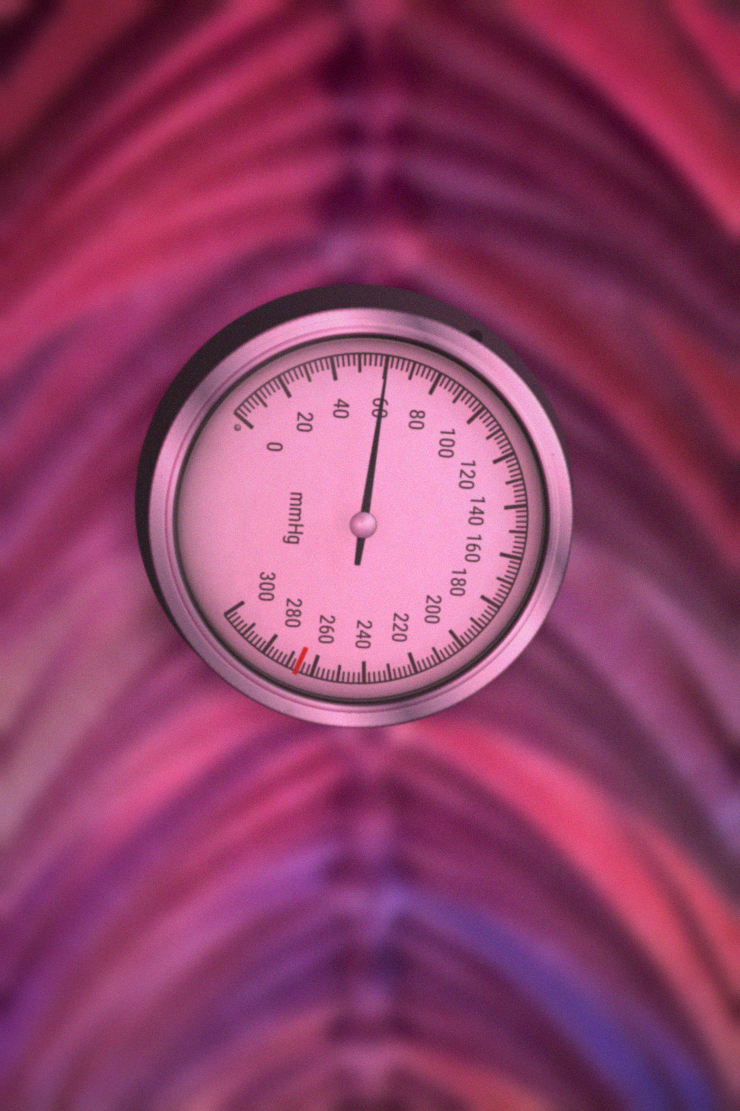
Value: 60 mmHg
